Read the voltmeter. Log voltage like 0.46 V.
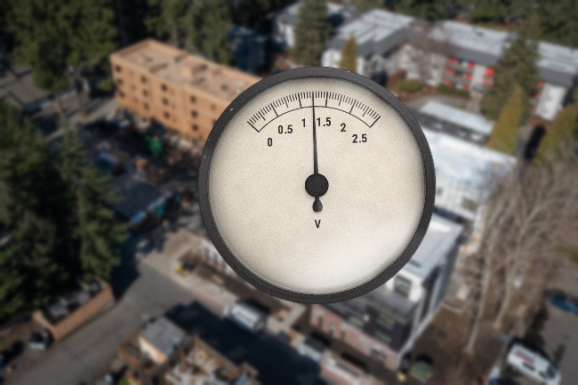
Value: 1.25 V
